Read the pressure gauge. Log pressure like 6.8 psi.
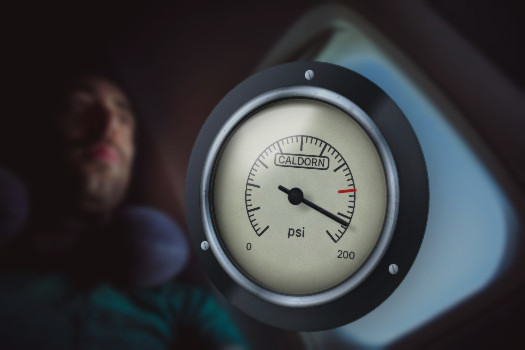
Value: 184 psi
